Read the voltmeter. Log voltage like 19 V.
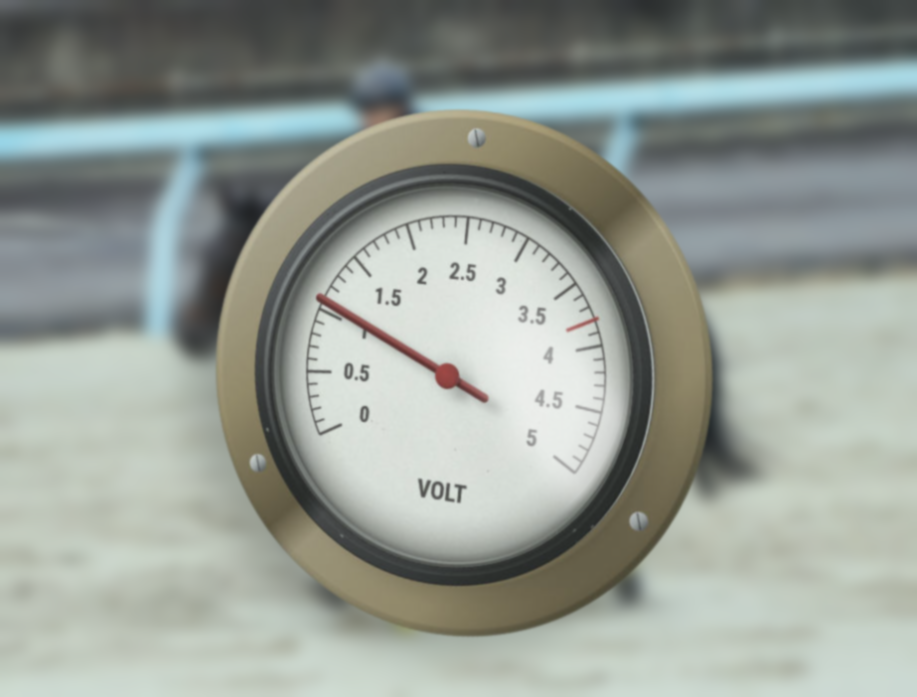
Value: 1.1 V
